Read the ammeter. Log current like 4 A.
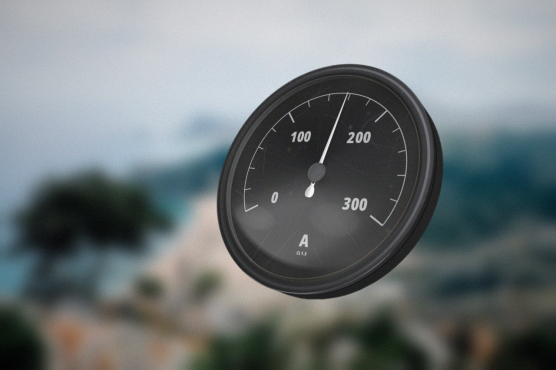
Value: 160 A
